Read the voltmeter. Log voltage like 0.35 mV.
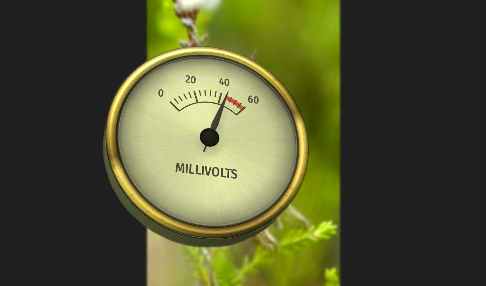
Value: 44 mV
